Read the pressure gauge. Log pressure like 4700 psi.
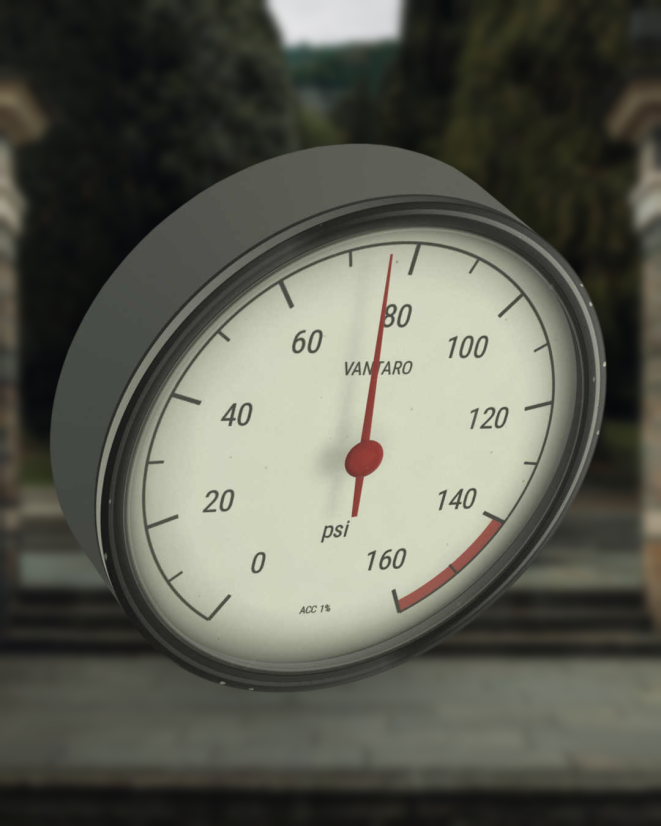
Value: 75 psi
